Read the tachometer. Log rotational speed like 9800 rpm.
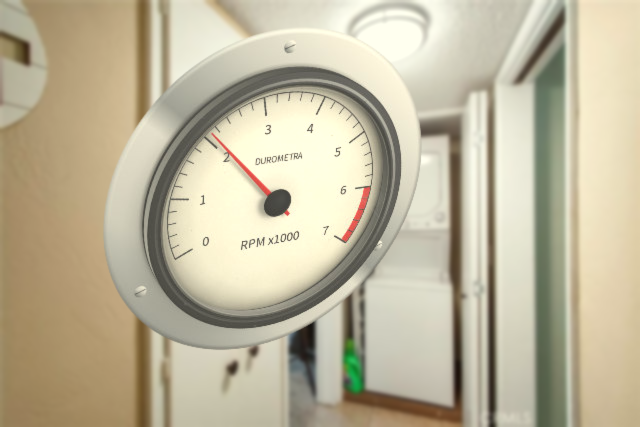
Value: 2100 rpm
